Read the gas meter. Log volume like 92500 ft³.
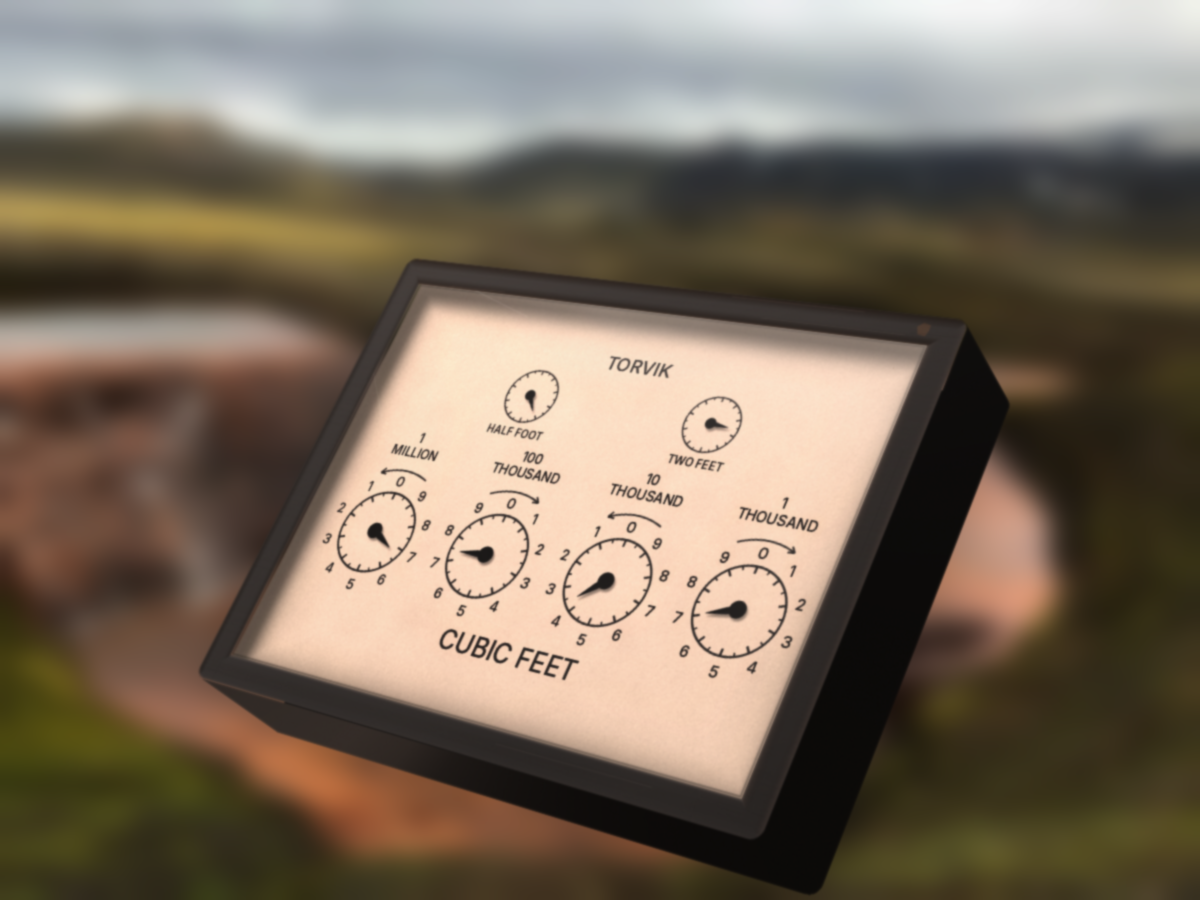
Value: 673700 ft³
